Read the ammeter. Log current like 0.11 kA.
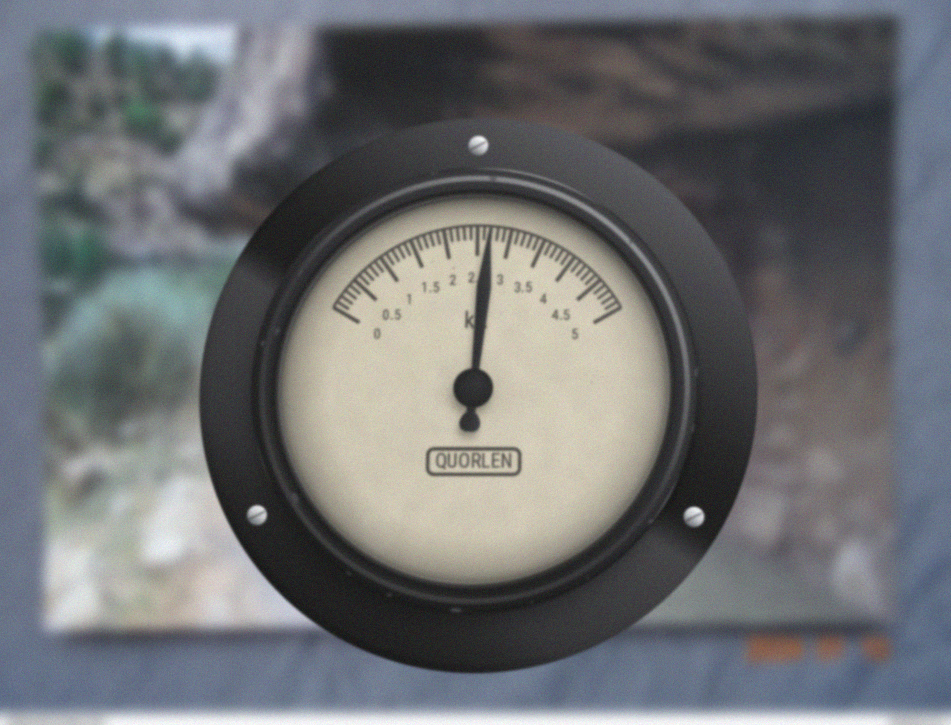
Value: 2.7 kA
